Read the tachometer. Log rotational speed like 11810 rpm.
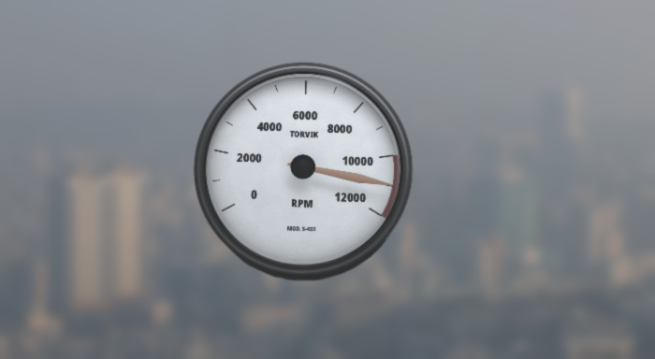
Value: 11000 rpm
